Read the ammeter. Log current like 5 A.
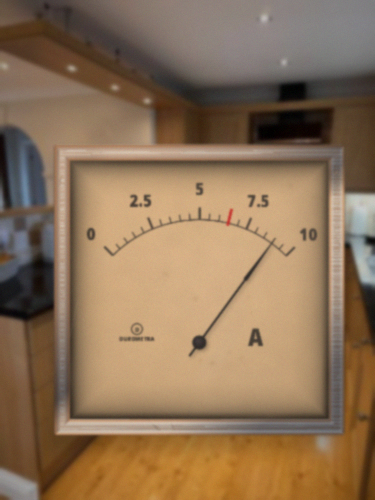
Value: 9 A
